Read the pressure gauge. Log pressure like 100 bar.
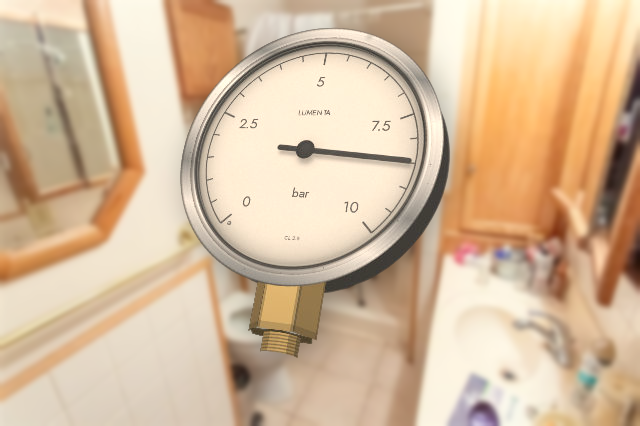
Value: 8.5 bar
